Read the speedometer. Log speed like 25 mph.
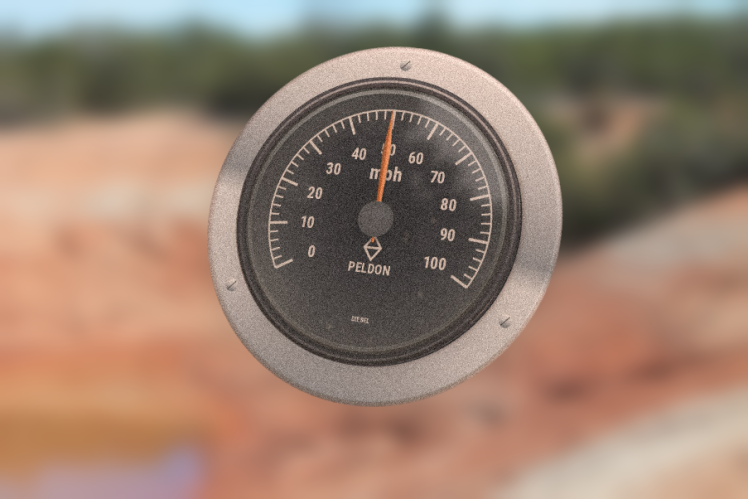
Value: 50 mph
